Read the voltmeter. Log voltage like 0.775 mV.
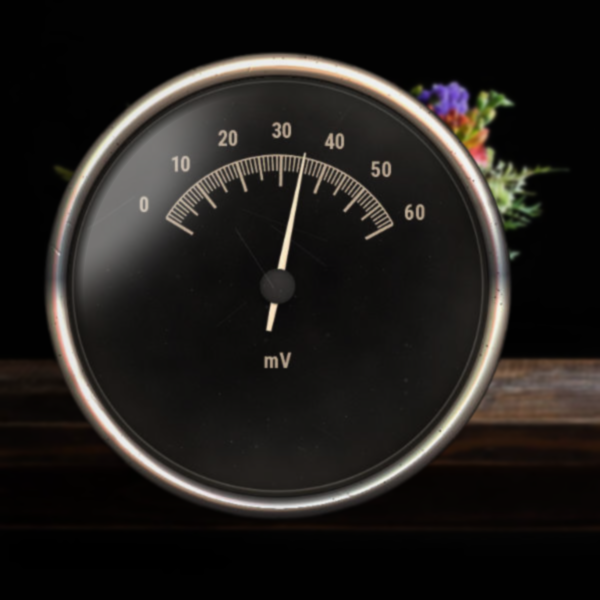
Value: 35 mV
